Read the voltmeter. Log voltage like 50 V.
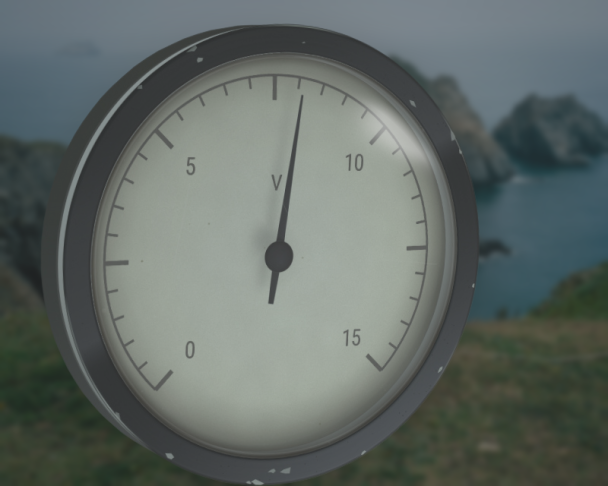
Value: 8 V
